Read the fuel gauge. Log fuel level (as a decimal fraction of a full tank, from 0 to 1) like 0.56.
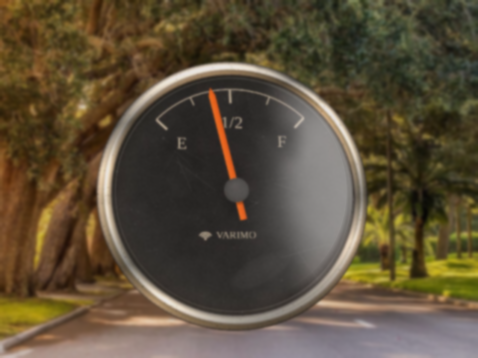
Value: 0.375
